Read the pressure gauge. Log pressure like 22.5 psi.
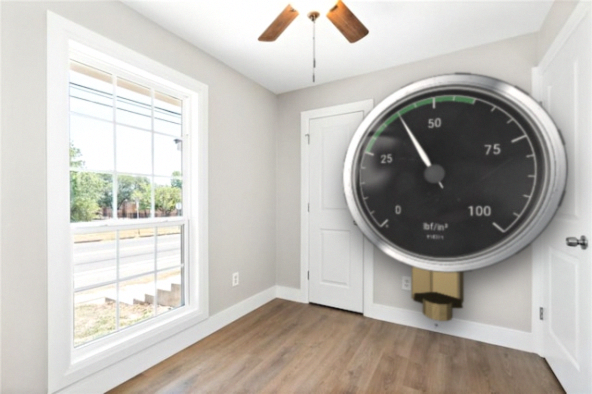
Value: 40 psi
